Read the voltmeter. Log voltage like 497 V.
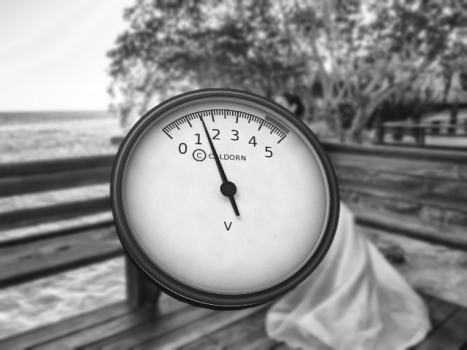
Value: 1.5 V
